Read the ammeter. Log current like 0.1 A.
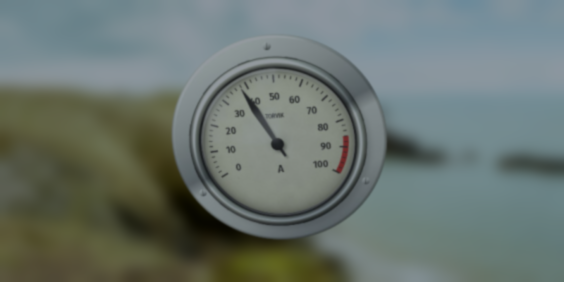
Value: 38 A
